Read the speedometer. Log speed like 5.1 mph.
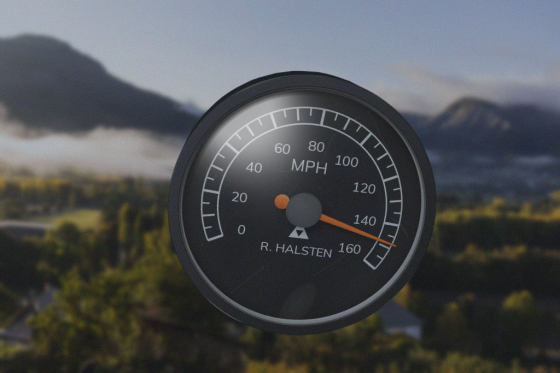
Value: 147.5 mph
